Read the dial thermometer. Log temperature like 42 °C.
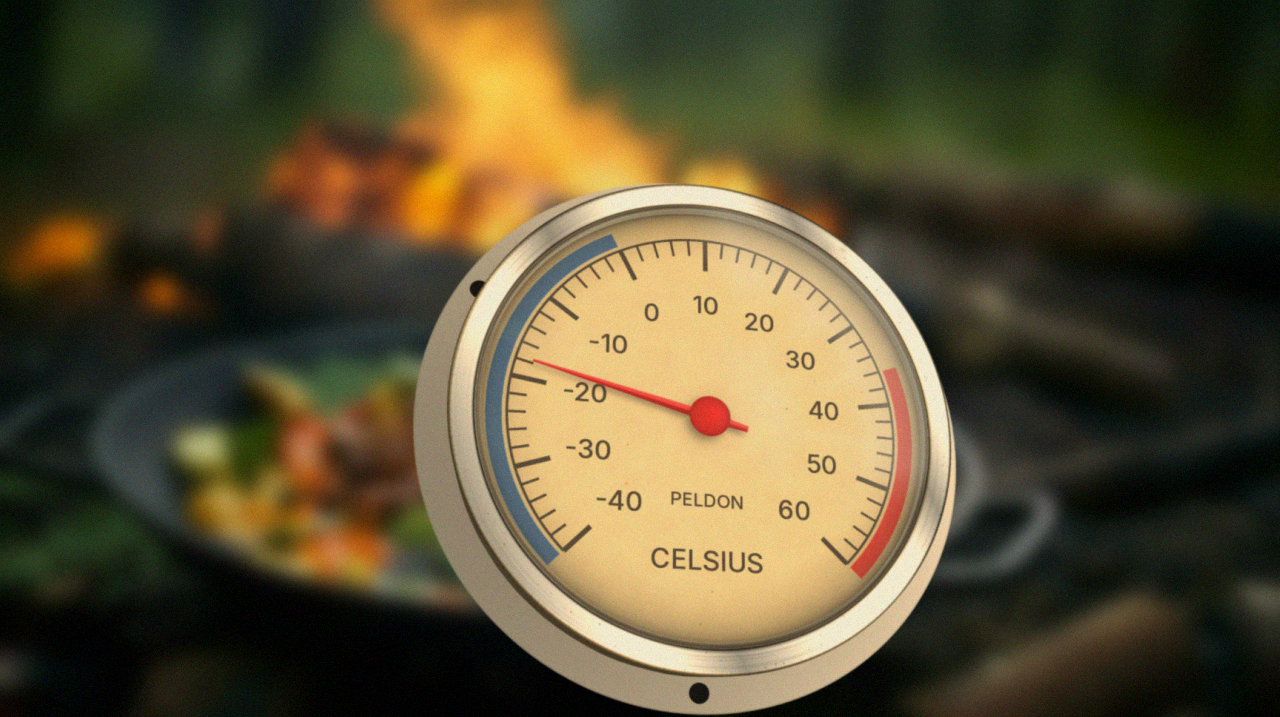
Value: -18 °C
